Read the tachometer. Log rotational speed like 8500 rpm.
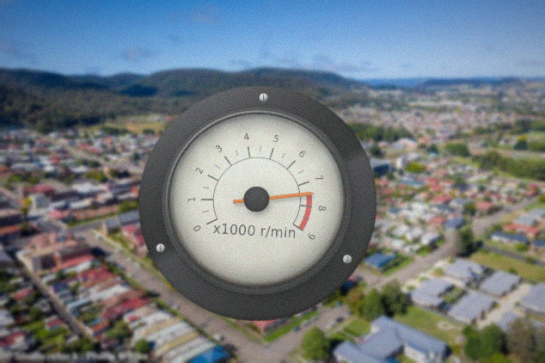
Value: 7500 rpm
